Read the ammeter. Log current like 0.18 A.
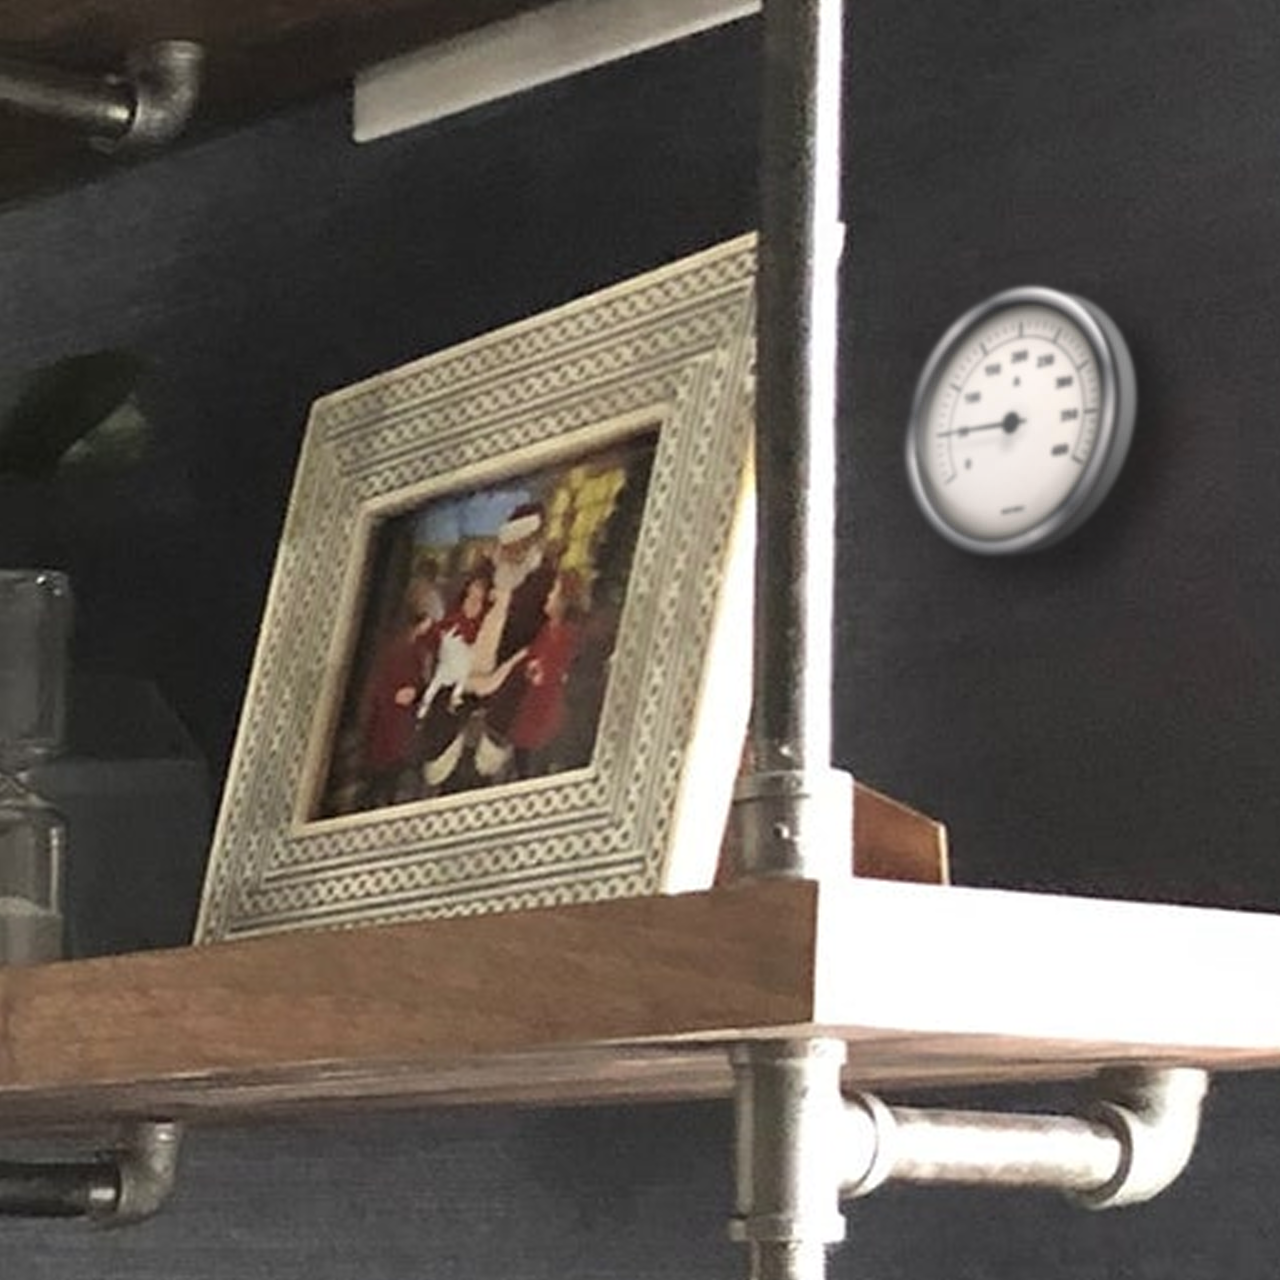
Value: 50 A
